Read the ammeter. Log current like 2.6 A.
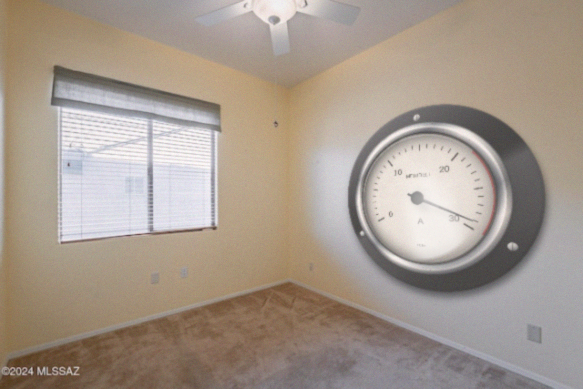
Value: 29 A
